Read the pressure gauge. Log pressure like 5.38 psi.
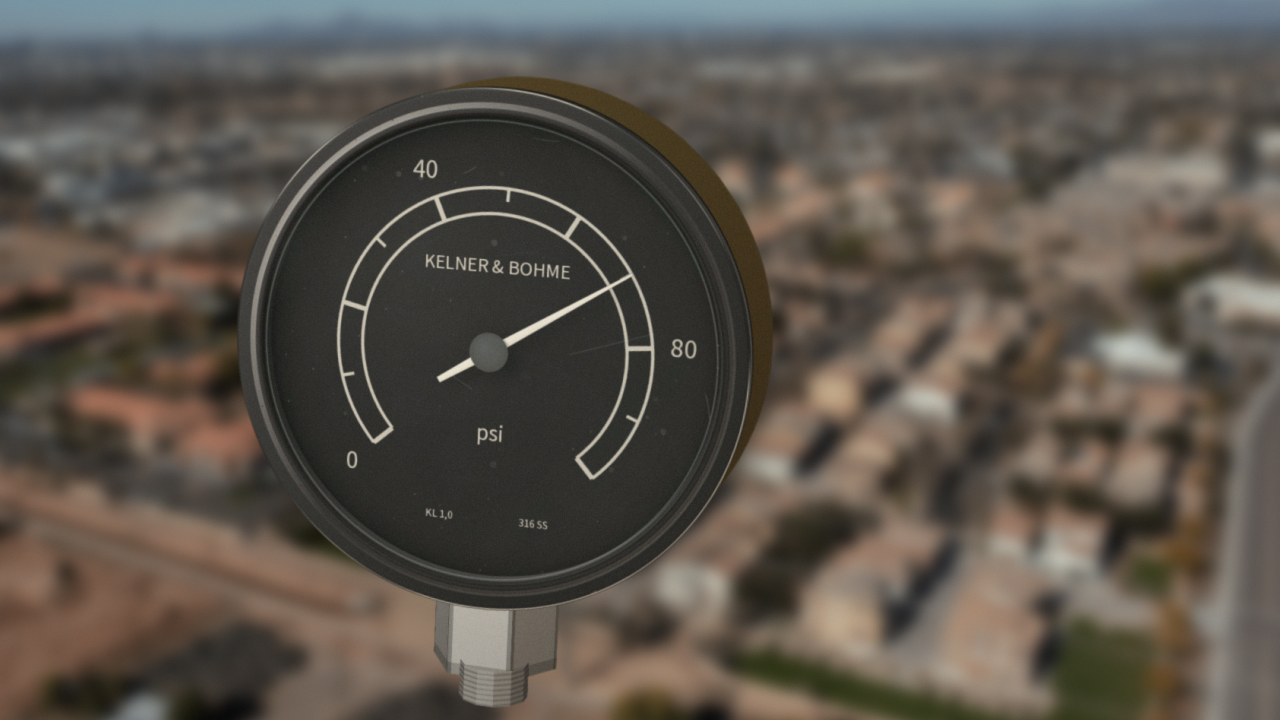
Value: 70 psi
